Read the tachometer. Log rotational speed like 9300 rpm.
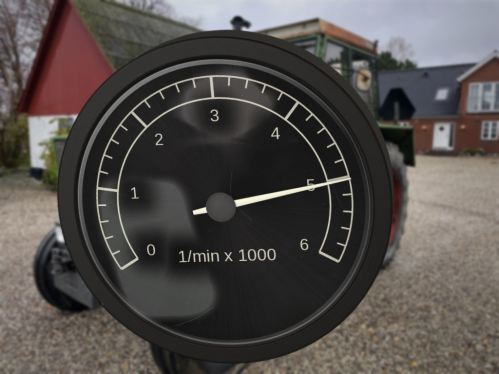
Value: 5000 rpm
